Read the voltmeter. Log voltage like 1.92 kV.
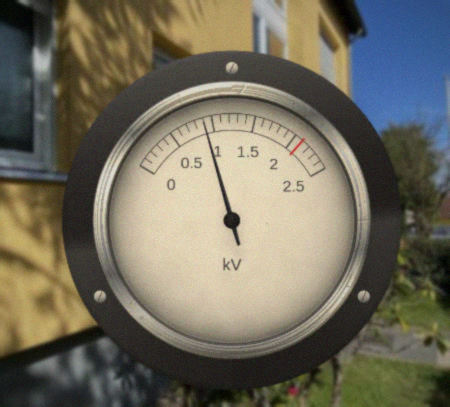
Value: 0.9 kV
